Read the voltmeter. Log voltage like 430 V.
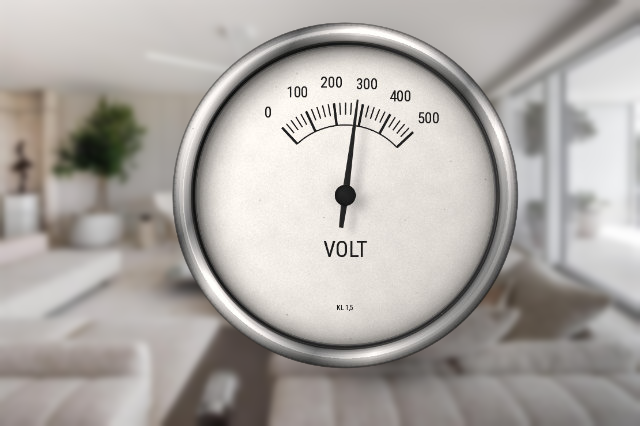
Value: 280 V
